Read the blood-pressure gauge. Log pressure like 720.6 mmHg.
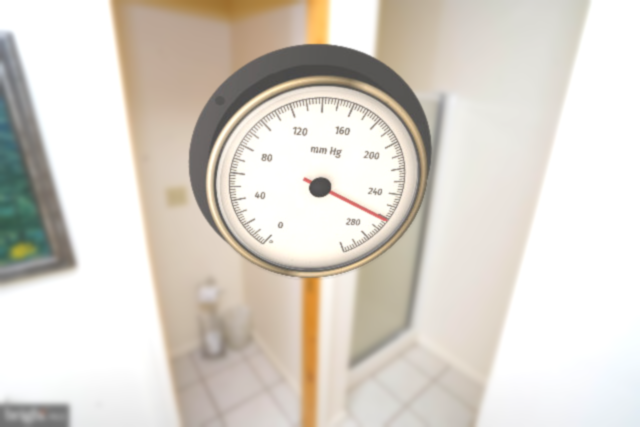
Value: 260 mmHg
